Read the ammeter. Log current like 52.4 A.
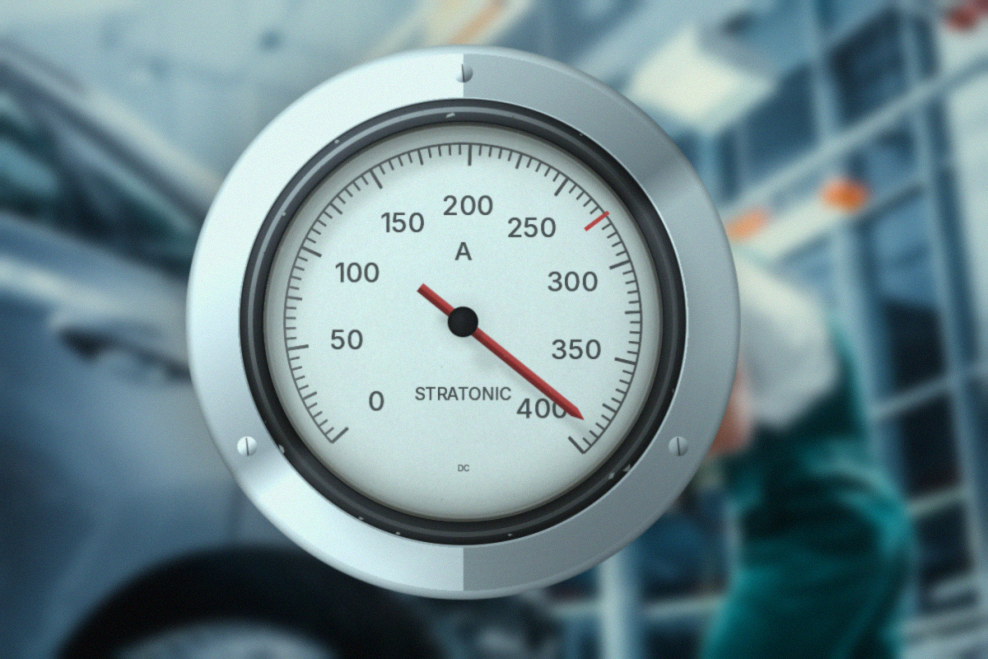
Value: 387.5 A
